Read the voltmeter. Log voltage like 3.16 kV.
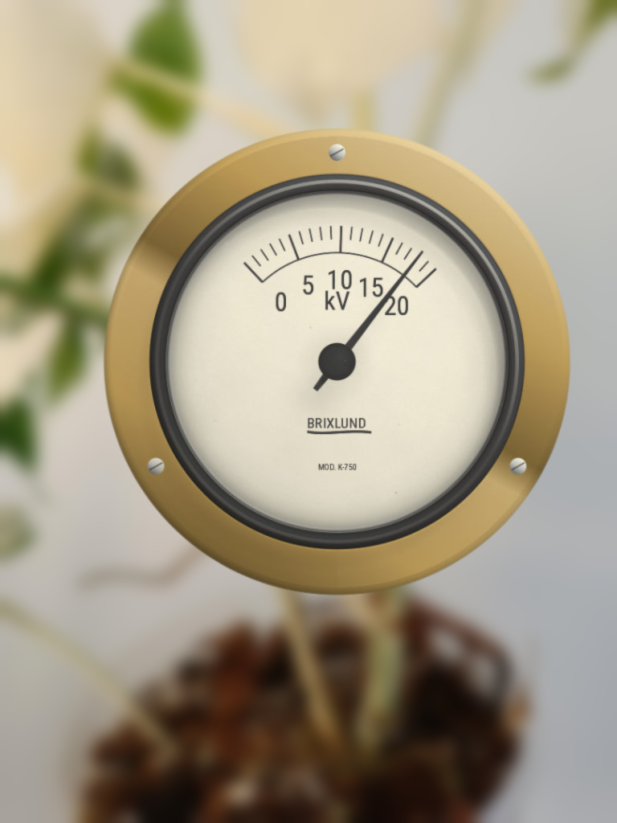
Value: 18 kV
